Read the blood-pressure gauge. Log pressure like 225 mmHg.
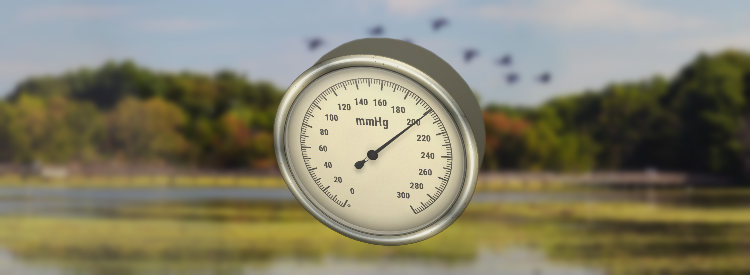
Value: 200 mmHg
